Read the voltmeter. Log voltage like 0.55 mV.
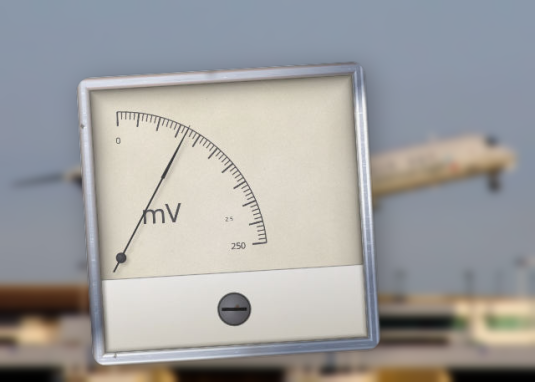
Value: 85 mV
